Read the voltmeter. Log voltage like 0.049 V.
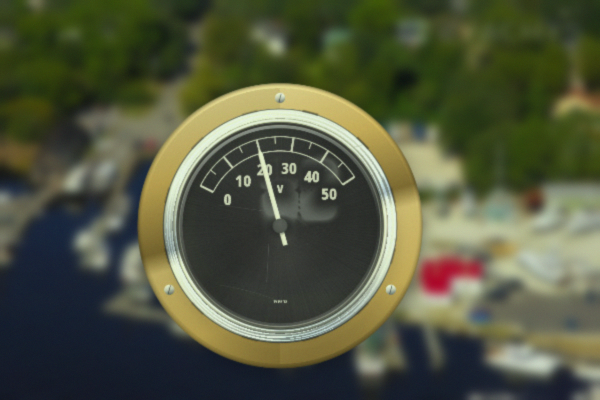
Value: 20 V
